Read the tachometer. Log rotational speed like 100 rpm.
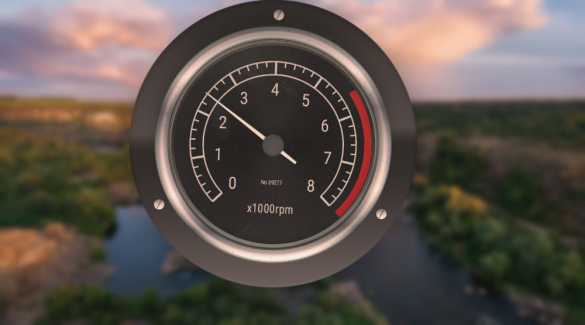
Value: 2400 rpm
